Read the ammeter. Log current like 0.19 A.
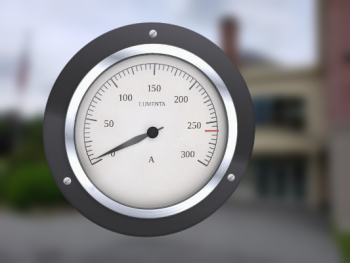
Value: 5 A
